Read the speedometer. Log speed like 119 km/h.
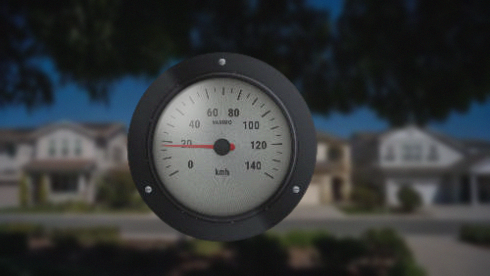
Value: 17.5 km/h
